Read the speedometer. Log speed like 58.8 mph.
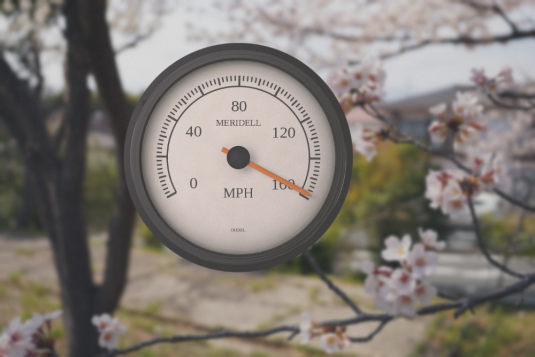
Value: 158 mph
